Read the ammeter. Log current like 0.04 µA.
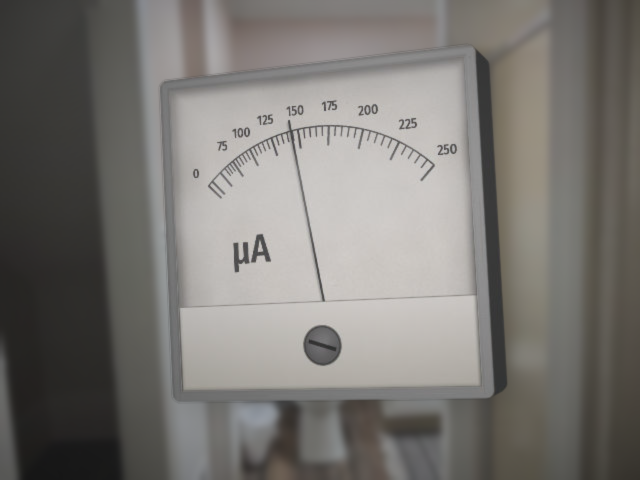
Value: 145 µA
